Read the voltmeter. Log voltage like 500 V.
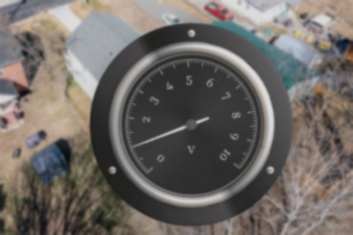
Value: 1 V
